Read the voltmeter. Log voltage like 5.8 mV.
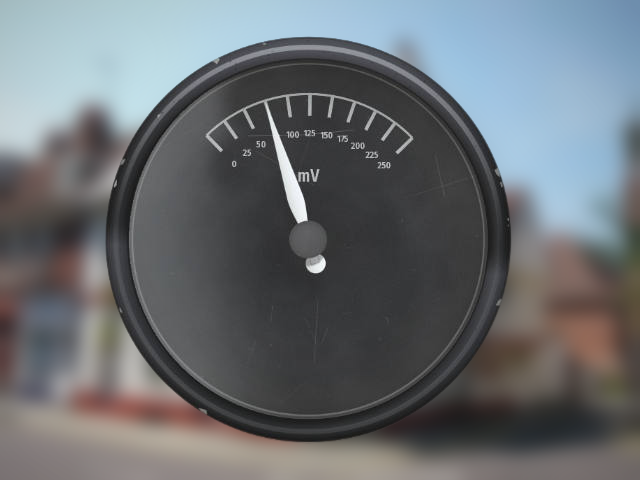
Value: 75 mV
